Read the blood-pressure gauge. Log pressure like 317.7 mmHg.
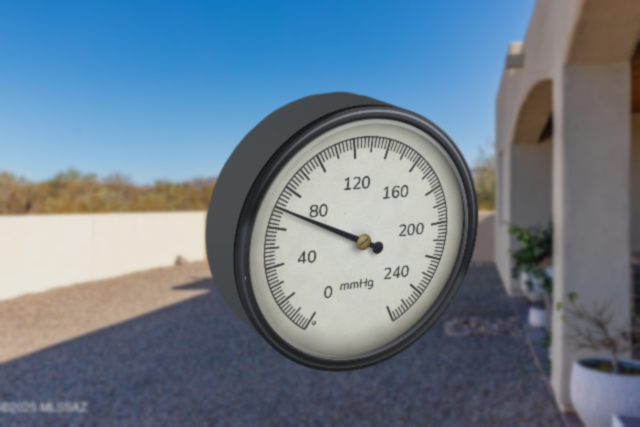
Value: 70 mmHg
